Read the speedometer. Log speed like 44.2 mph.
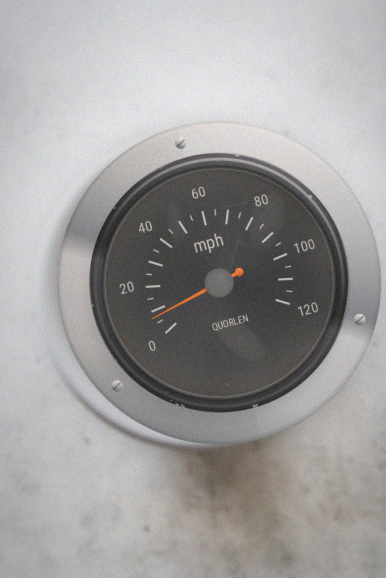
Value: 7.5 mph
